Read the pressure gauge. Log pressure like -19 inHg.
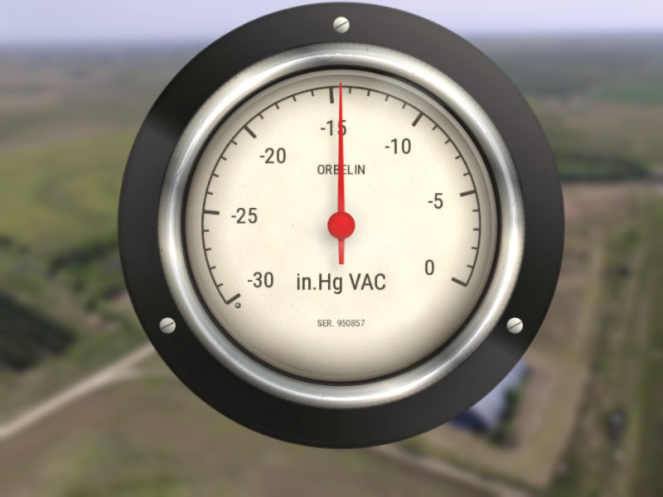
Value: -14.5 inHg
